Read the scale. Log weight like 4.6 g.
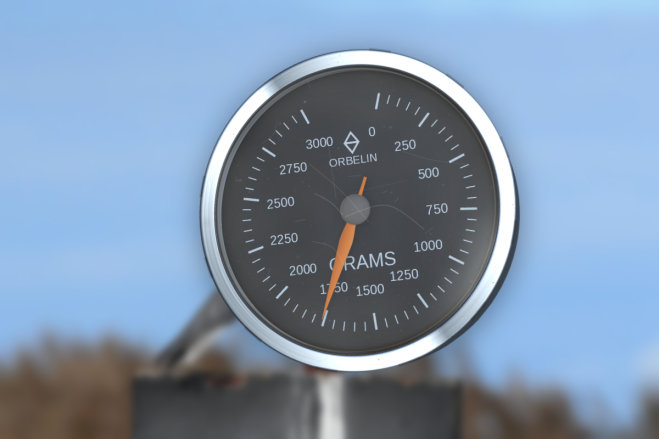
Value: 1750 g
